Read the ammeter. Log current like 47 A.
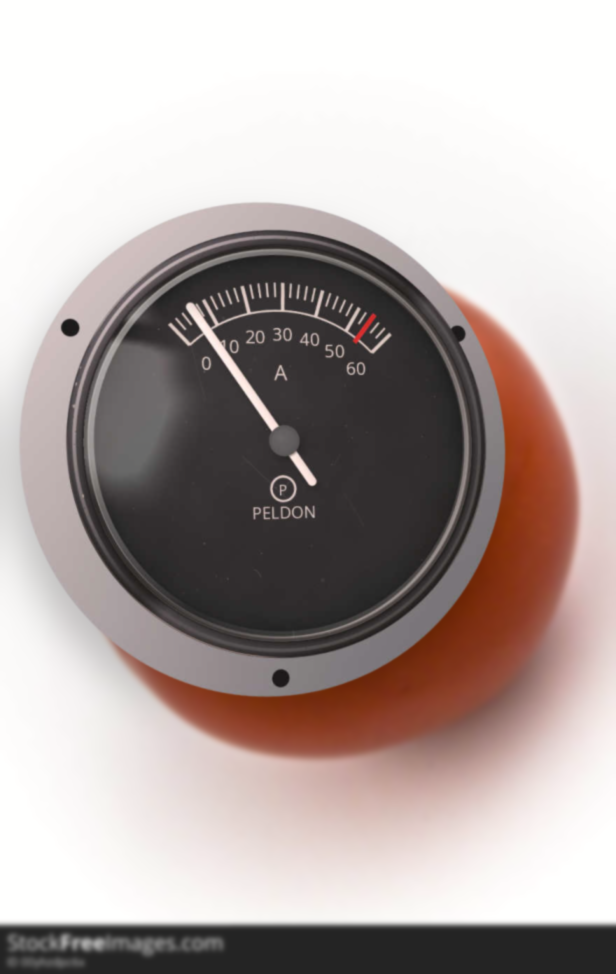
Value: 6 A
